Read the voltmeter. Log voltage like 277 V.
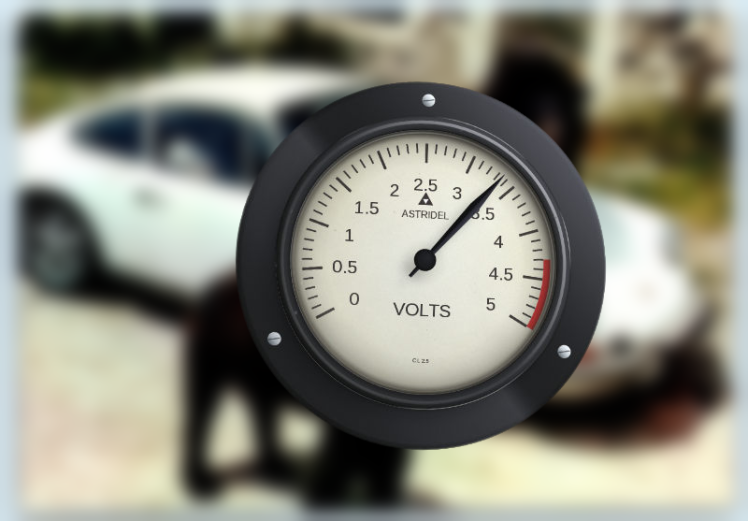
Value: 3.35 V
